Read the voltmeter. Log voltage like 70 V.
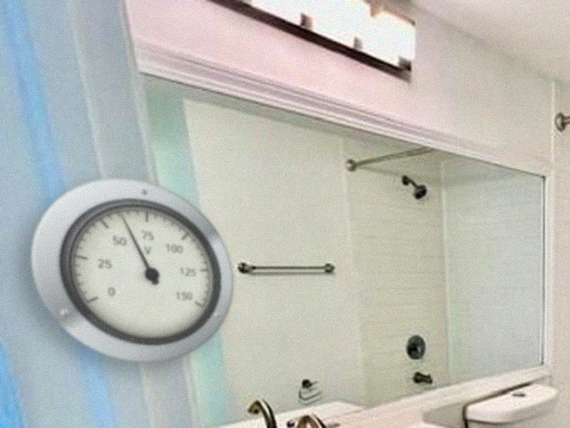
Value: 60 V
